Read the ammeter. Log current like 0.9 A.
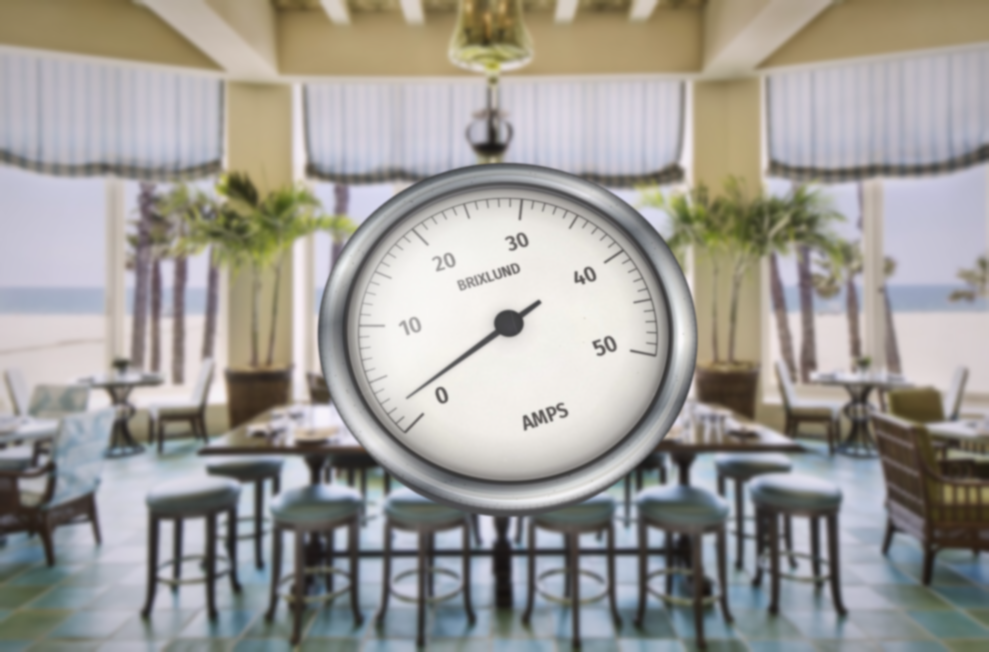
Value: 2 A
